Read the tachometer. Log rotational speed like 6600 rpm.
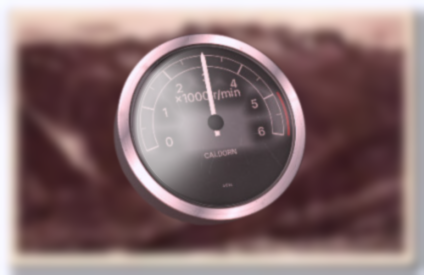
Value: 3000 rpm
